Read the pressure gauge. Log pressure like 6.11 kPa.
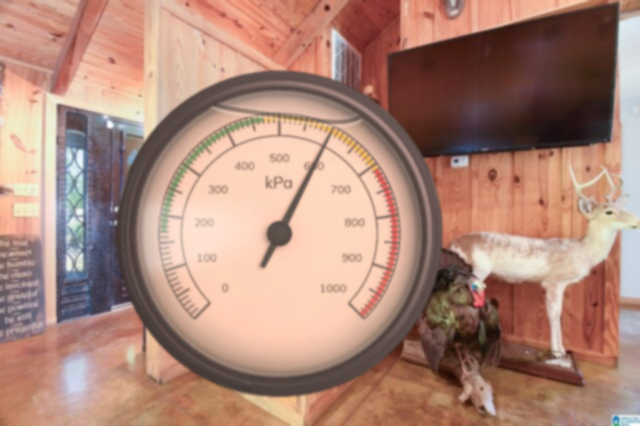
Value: 600 kPa
